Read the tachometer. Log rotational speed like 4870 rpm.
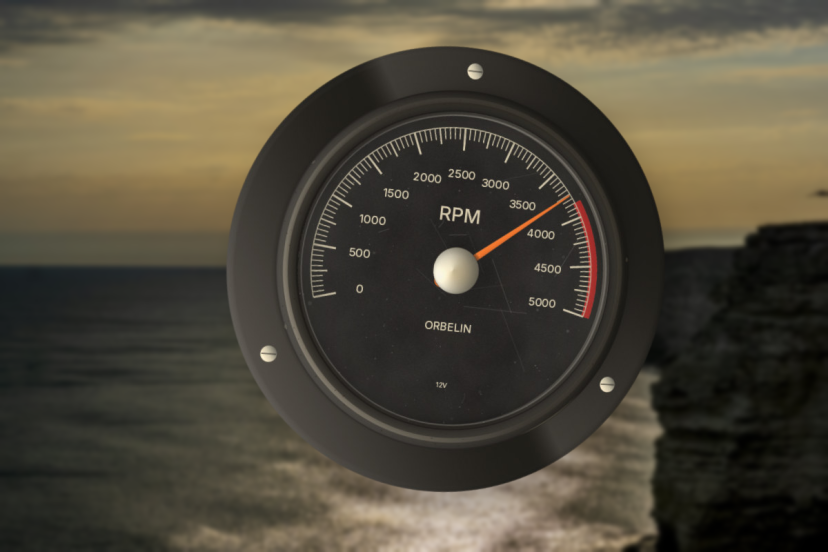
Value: 3750 rpm
